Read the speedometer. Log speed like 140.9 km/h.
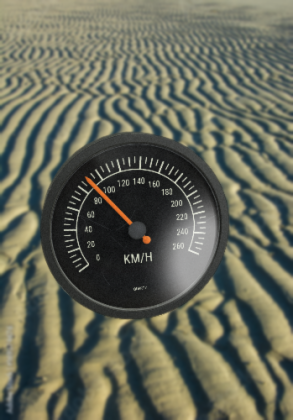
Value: 90 km/h
